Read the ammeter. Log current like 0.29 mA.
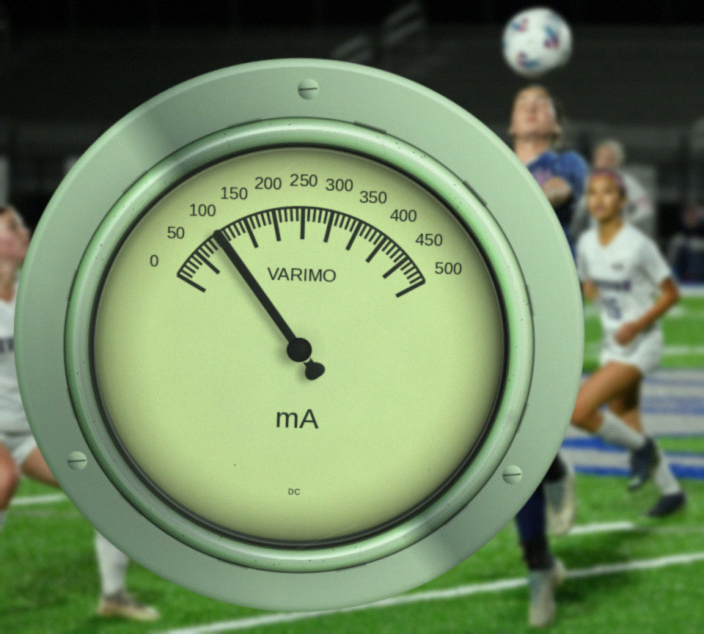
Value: 100 mA
